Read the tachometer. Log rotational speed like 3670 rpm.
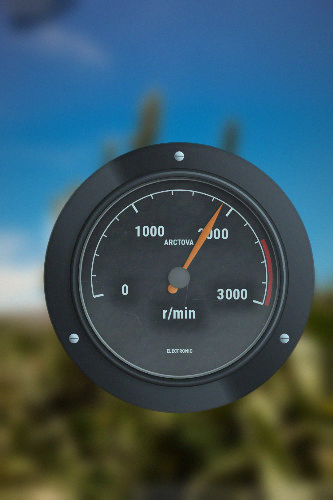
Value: 1900 rpm
